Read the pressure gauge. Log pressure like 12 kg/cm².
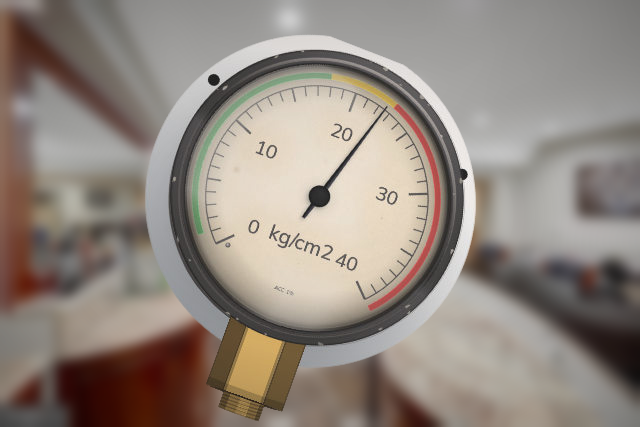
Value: 22.5 kg/cm²
